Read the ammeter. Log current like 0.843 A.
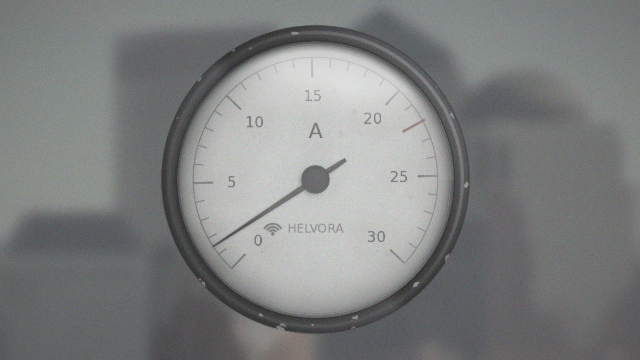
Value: 1.5 A
